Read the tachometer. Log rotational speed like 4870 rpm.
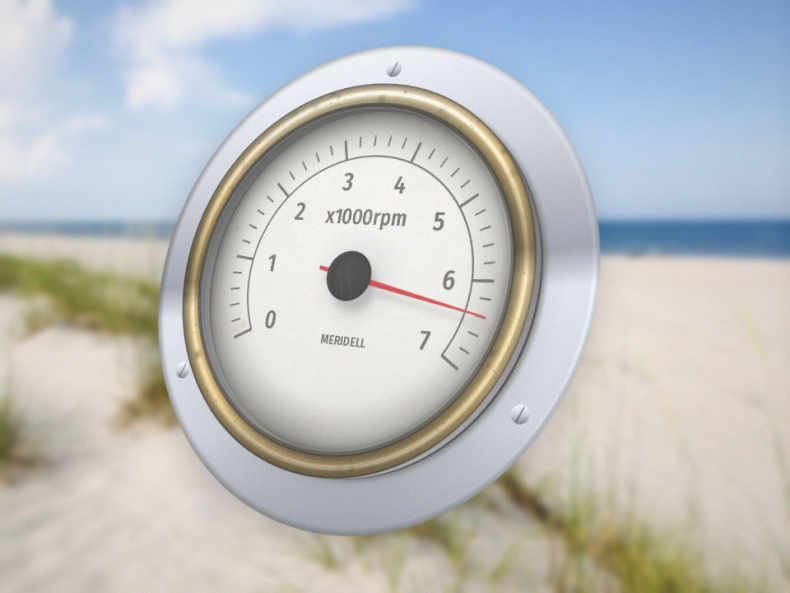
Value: 6400 rpm
